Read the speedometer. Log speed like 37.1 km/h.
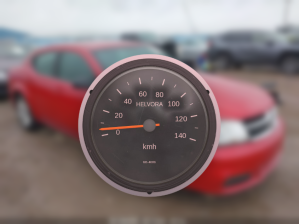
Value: 5 km/h
